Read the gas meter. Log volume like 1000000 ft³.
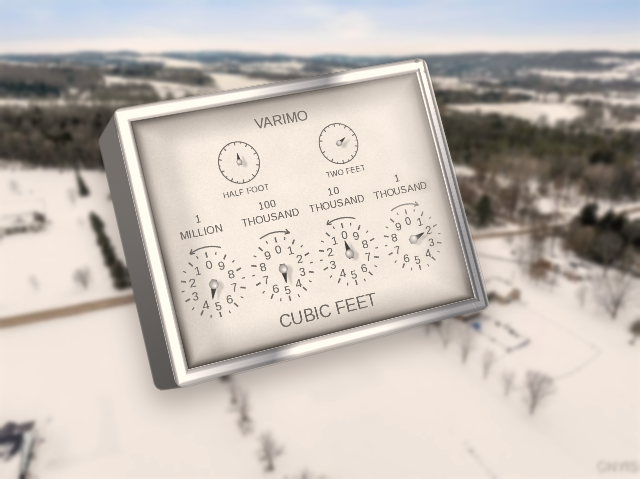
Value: 450200 ft³
